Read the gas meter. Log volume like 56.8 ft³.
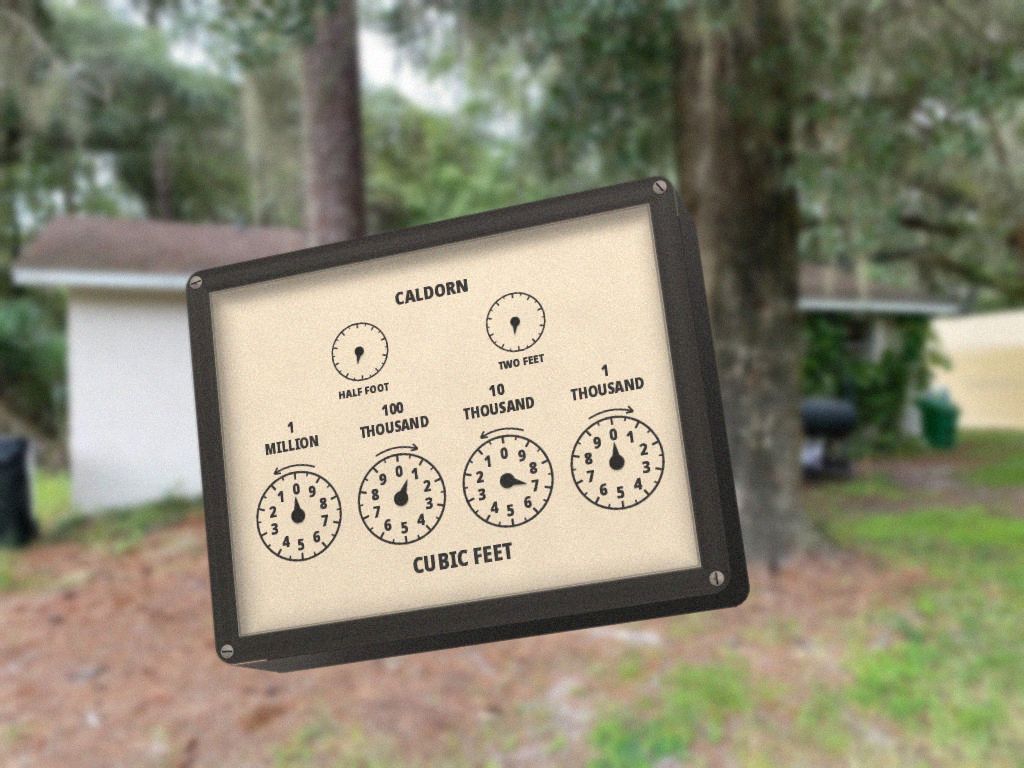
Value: 7000 ft³
